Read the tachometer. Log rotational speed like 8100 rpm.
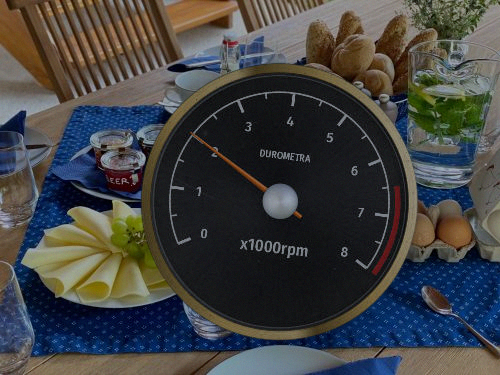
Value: 2000 rpm
